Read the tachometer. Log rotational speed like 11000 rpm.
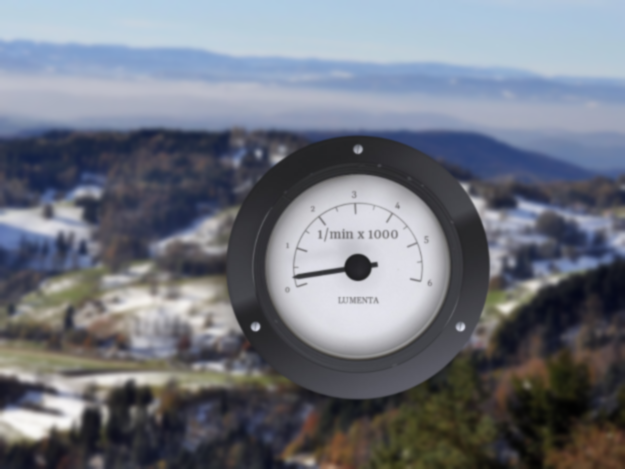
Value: 250 rpm
